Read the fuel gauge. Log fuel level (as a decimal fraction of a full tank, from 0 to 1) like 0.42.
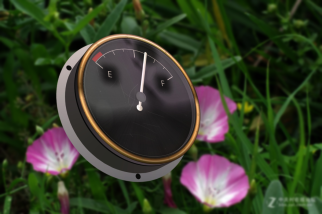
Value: 0.625
